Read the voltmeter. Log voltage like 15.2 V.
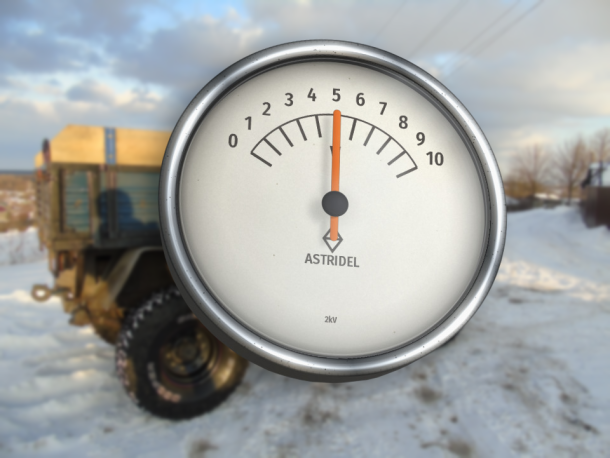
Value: 5 V
